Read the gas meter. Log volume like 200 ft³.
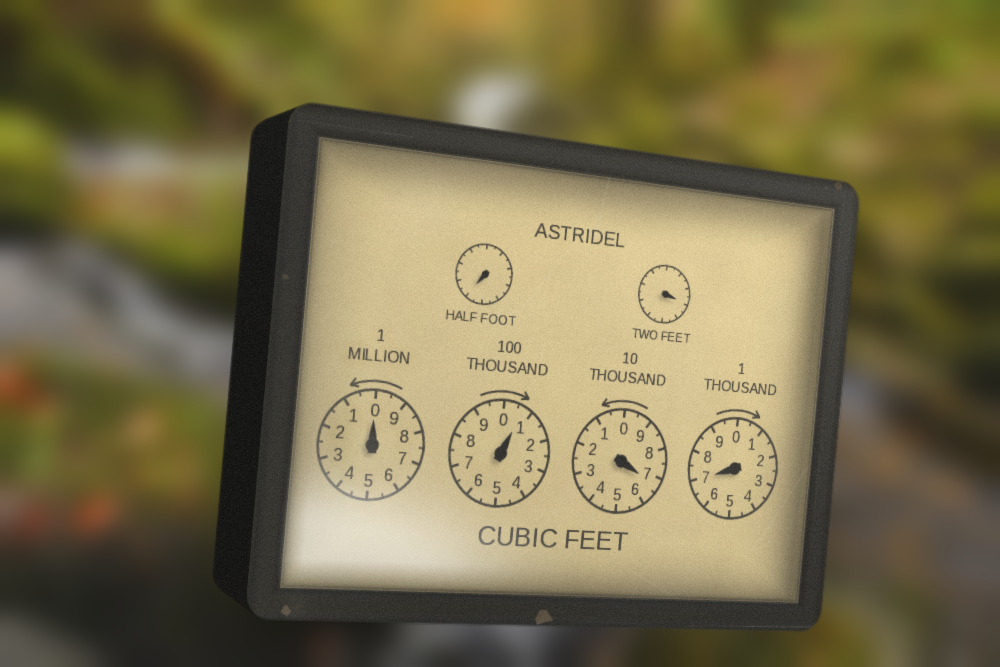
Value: 6700 ft³
